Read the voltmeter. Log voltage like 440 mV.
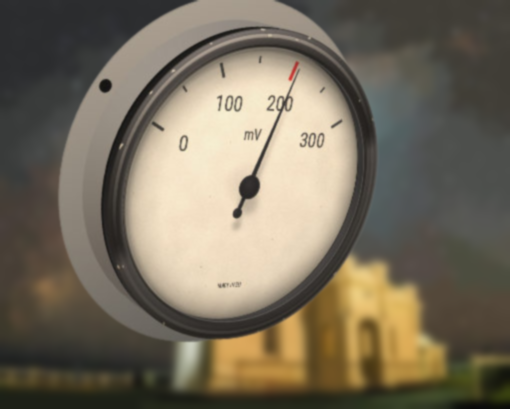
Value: 200 mV
